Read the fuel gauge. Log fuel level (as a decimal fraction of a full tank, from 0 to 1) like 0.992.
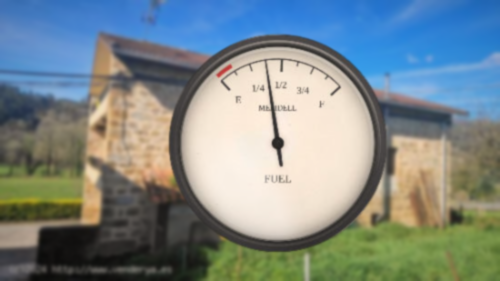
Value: 0.375
